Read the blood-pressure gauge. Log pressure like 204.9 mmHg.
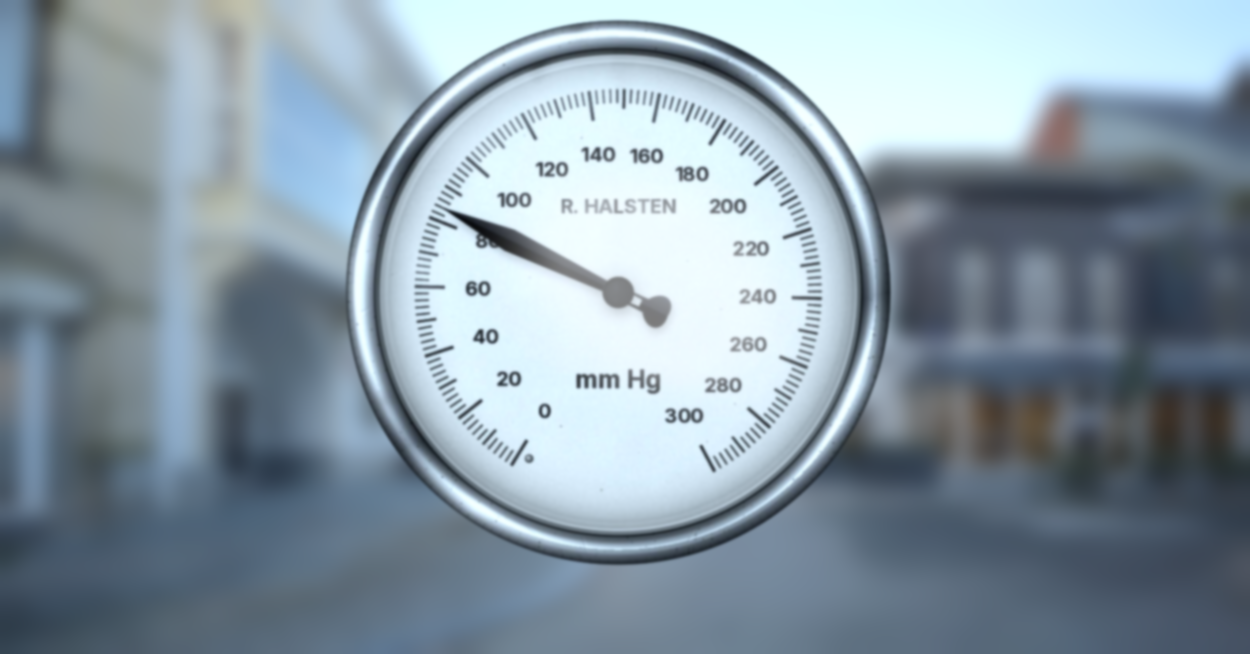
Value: 84 mmHg
